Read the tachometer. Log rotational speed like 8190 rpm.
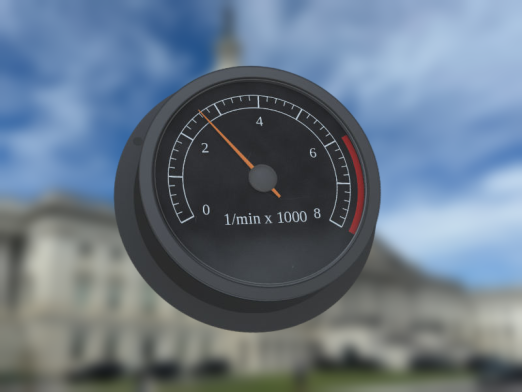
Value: 2600 rpm
